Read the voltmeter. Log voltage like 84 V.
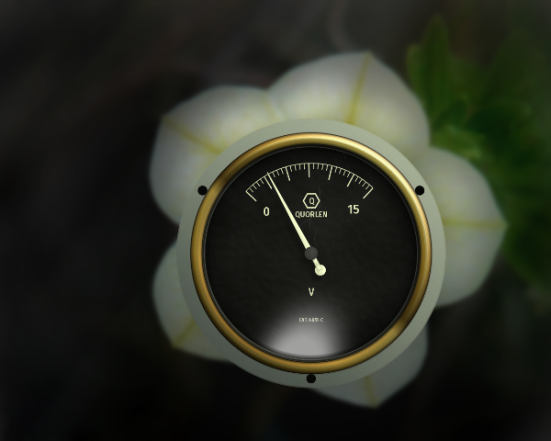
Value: 3 V
